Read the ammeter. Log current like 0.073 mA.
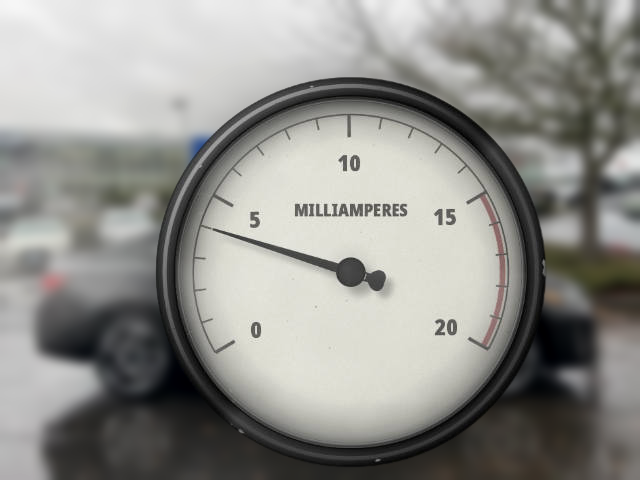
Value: 4 mA
